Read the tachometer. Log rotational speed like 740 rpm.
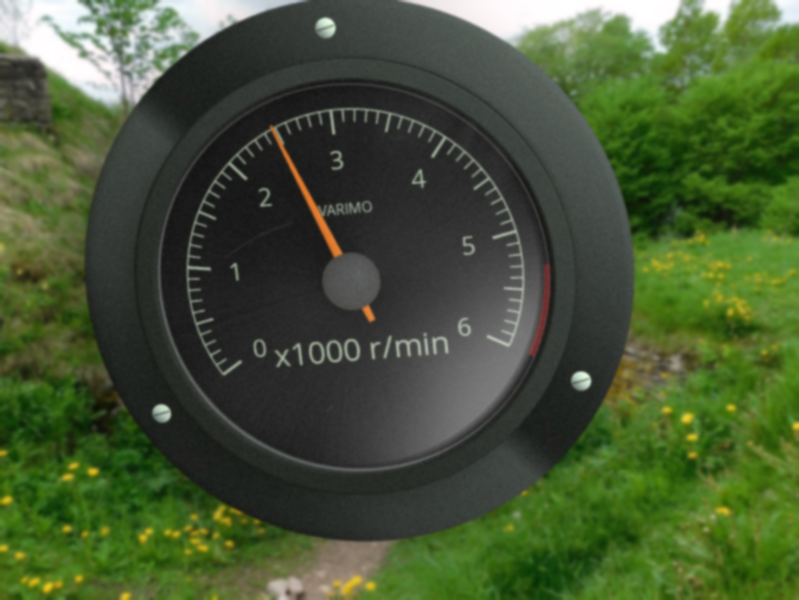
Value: 2500 rpm
